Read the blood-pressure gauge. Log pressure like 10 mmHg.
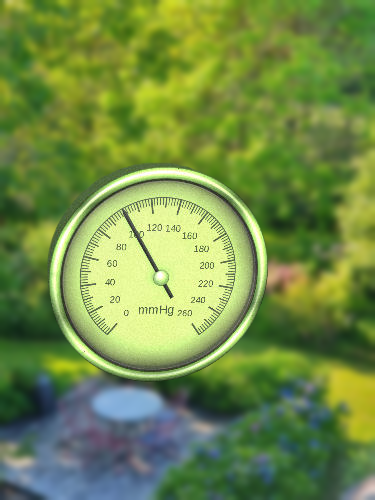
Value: 100 mmHg
